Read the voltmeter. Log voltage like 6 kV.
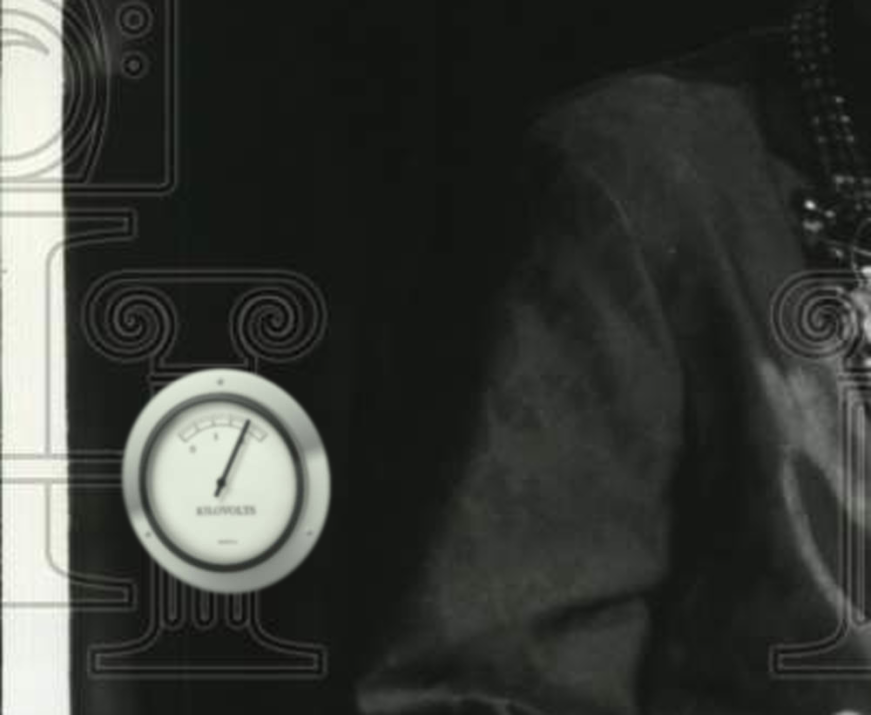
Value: 2 kV
